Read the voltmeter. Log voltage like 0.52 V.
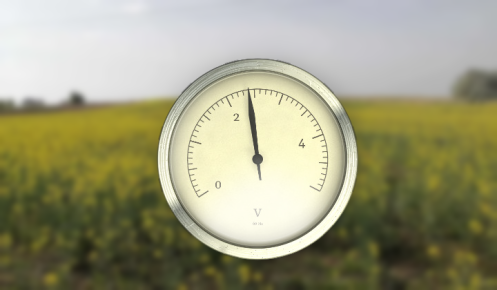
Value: 2.4 V
